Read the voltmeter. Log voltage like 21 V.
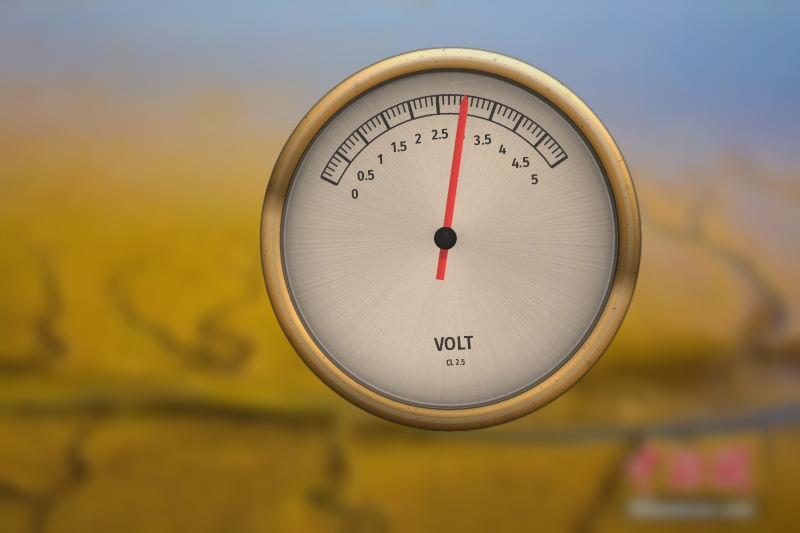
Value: 3 V
